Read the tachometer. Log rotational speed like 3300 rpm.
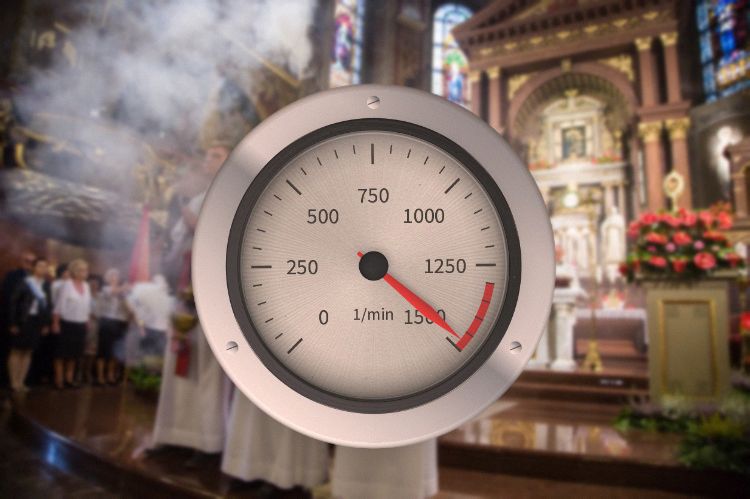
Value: 1475 rpm
